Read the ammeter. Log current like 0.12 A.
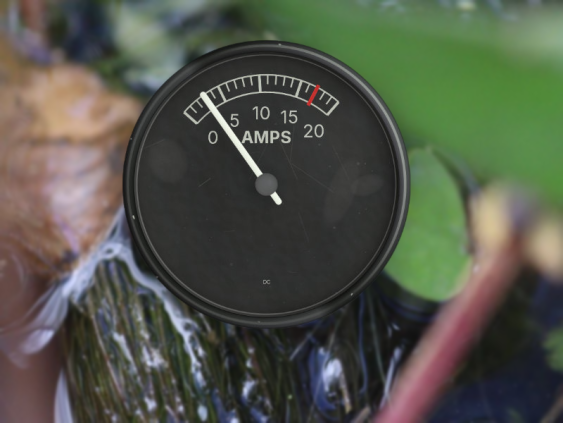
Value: 3 A
